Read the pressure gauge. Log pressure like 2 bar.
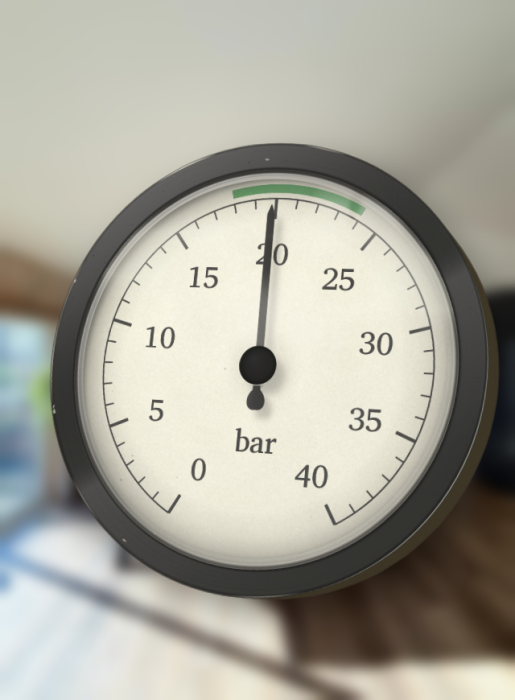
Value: 20 bar
